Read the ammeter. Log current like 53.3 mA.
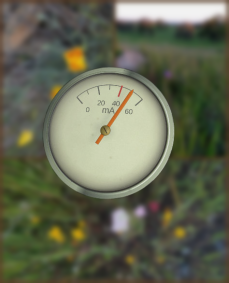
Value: 50 mA
